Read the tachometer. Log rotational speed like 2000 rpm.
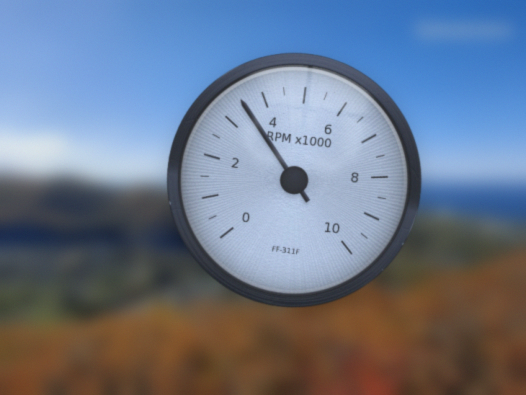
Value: 3500 rpm
